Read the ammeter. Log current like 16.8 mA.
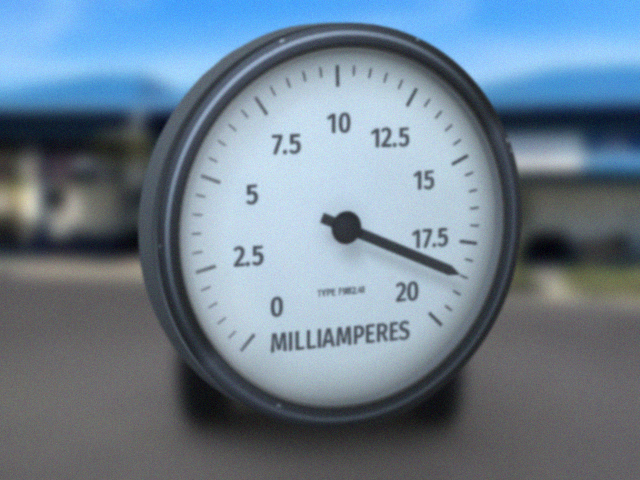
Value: 18.5 mA
